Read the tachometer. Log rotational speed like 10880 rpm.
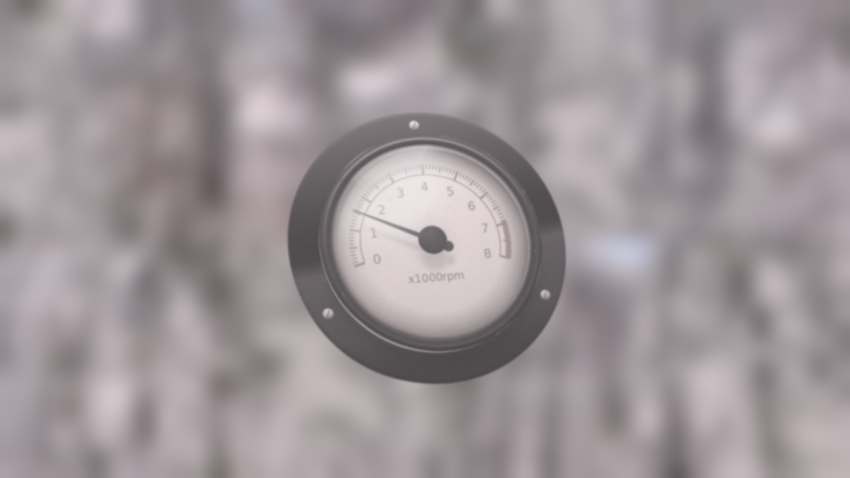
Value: 1500 rpm
